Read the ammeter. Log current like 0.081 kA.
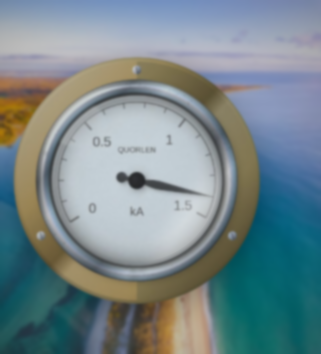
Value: 1.4 kA
